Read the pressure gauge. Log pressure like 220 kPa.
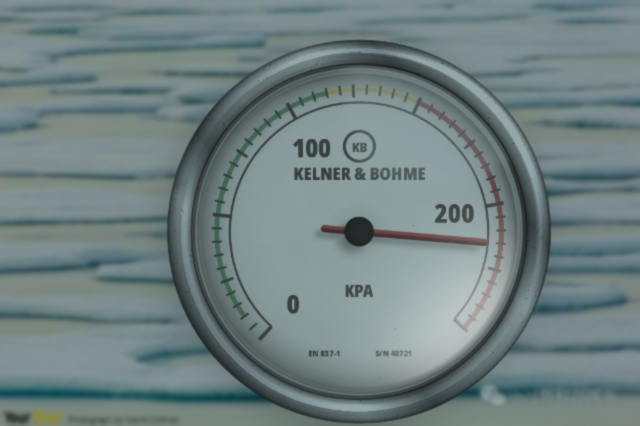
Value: 215 kPa
